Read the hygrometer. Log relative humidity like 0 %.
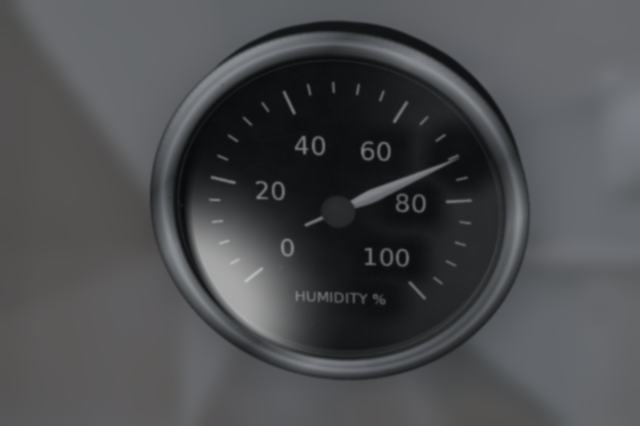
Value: 72 %
